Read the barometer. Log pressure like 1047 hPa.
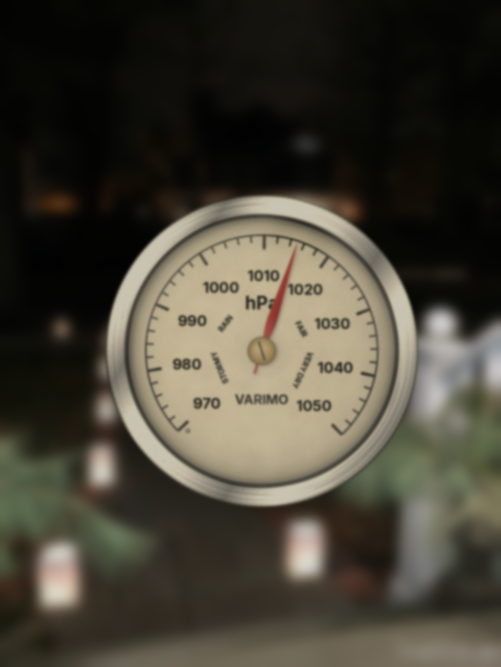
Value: 1015 hPa
